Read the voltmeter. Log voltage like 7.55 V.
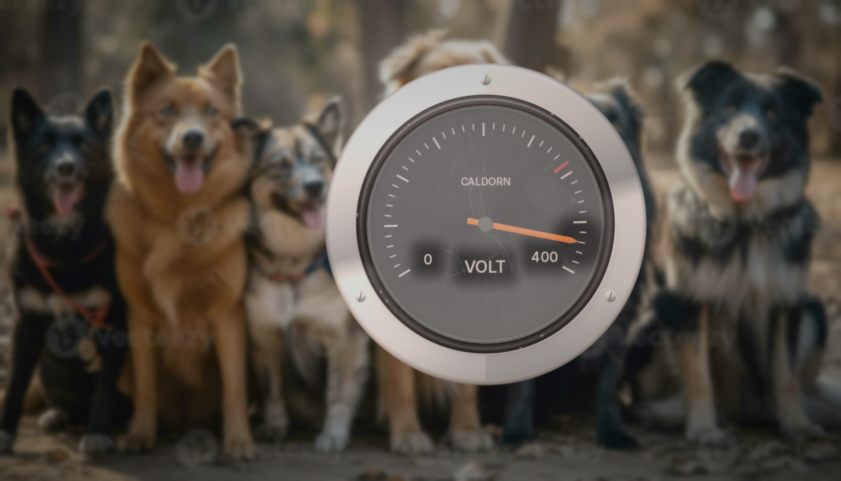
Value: 370 V
